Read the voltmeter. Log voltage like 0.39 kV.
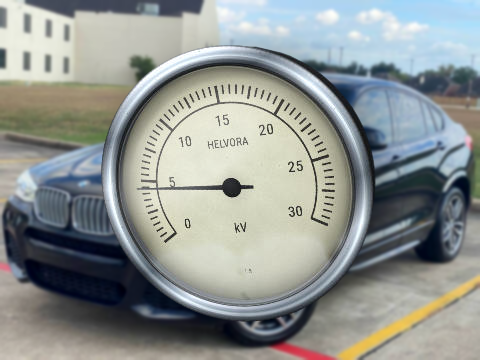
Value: 4.5 kV
